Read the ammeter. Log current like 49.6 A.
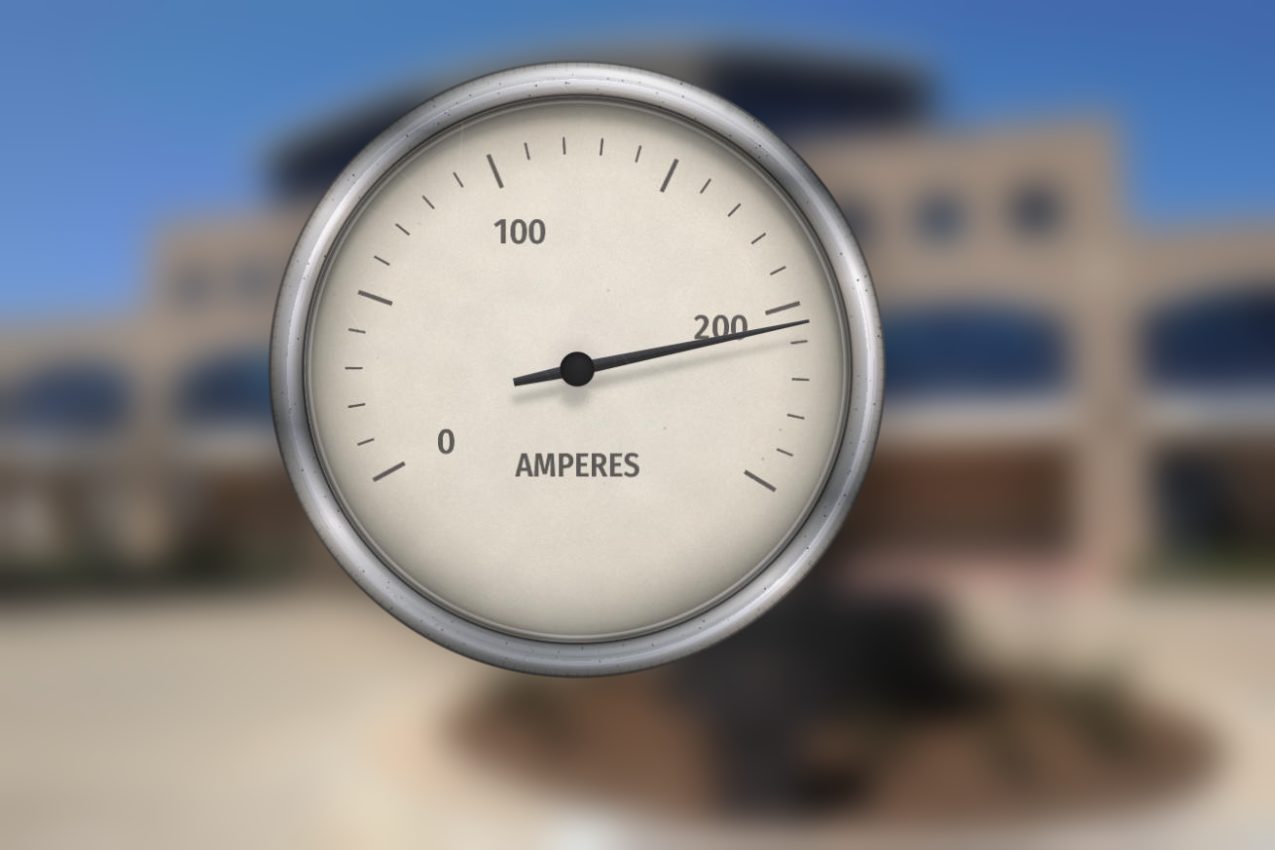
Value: 205 A
